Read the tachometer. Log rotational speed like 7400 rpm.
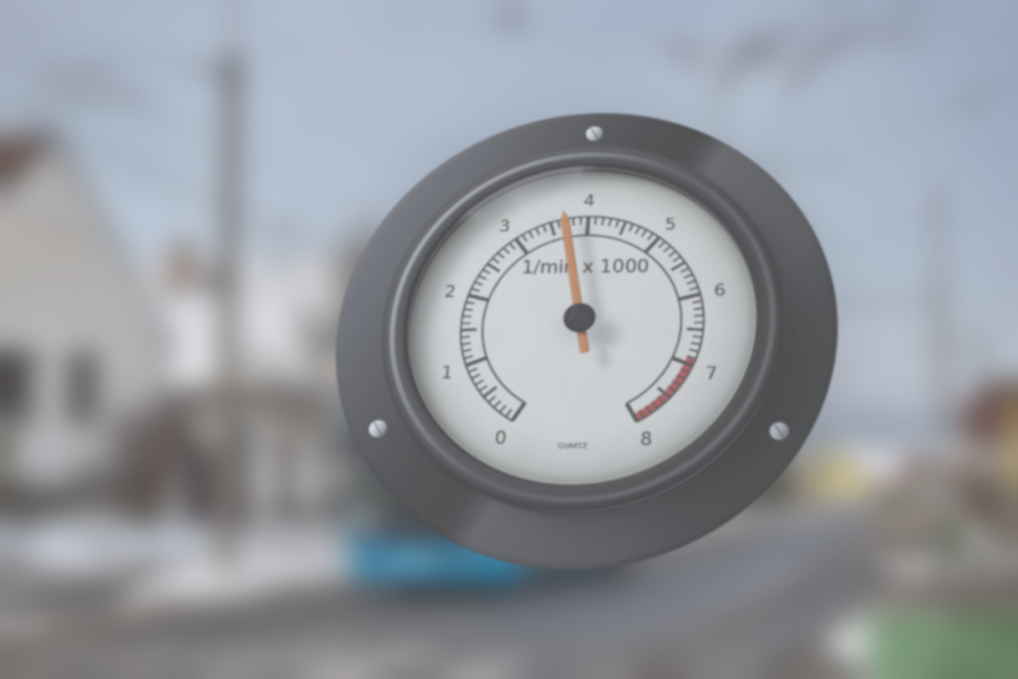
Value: 3700 rpm
